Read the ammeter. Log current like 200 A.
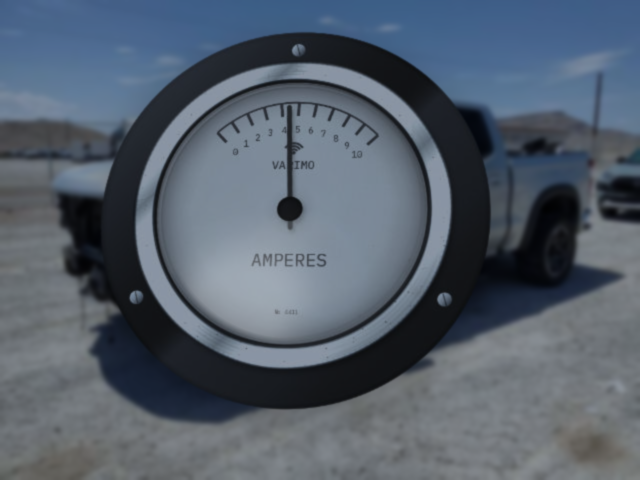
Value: 4.5 A
